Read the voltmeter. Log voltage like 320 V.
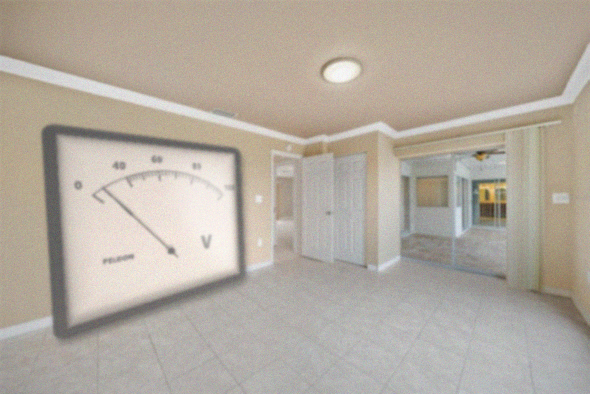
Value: 20 V
